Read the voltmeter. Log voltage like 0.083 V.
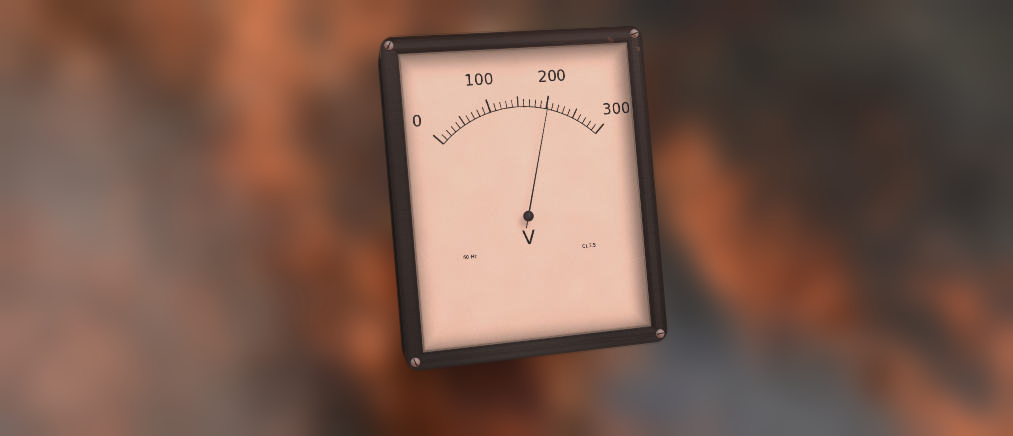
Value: 200 V
